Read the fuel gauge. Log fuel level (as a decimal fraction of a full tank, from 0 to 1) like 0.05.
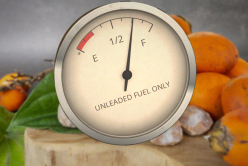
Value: 0.75
